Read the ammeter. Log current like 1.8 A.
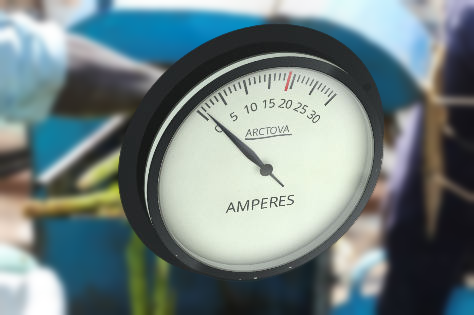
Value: 1 A
